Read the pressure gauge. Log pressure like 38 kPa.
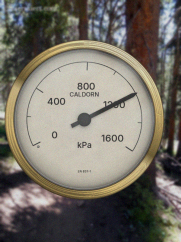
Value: 1200 kPa
